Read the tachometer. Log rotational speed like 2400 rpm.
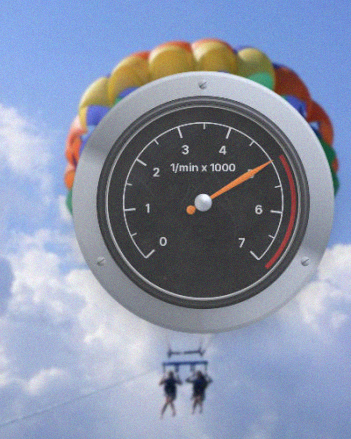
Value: 5000 rpm
